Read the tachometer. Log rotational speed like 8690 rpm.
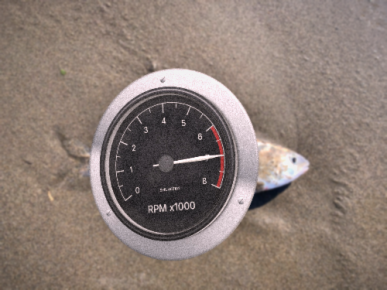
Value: 7000 rpm
